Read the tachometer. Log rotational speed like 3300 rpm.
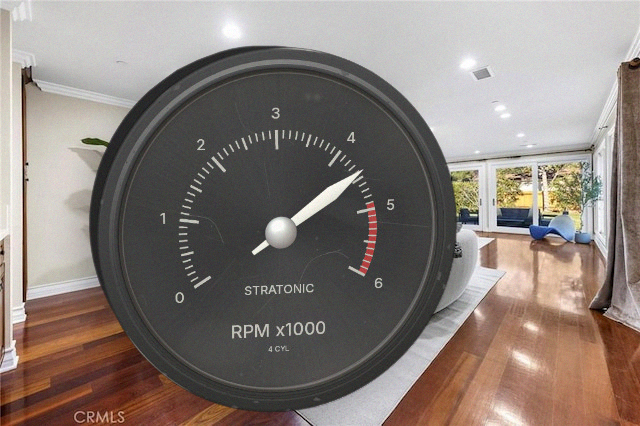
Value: 4400 rpm
